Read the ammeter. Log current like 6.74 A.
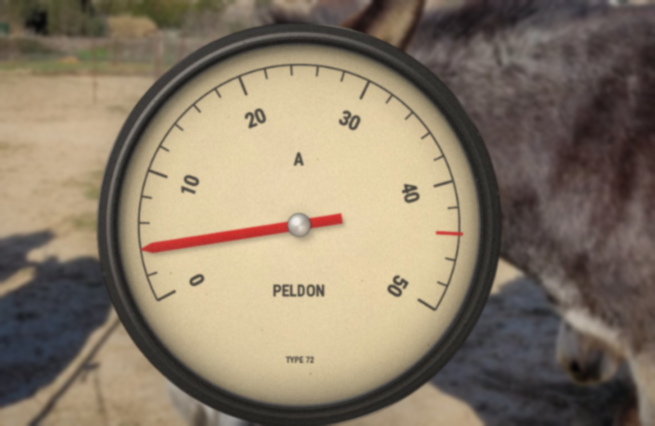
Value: 4 A
